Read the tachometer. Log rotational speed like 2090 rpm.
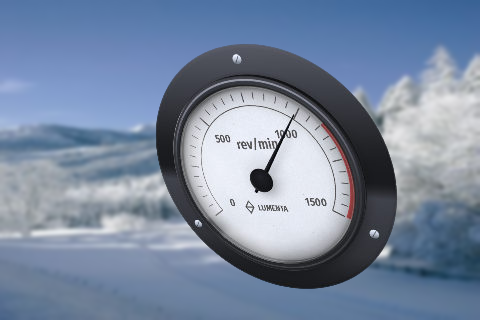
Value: 1000 rpm
